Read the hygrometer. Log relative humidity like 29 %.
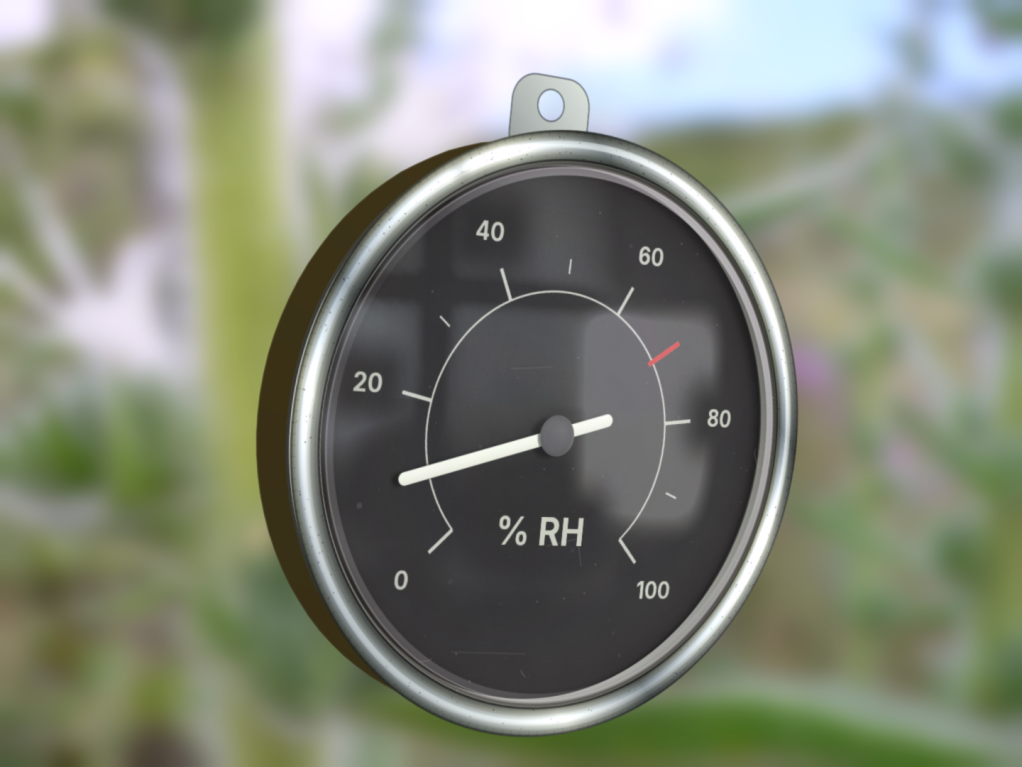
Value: 10 %
